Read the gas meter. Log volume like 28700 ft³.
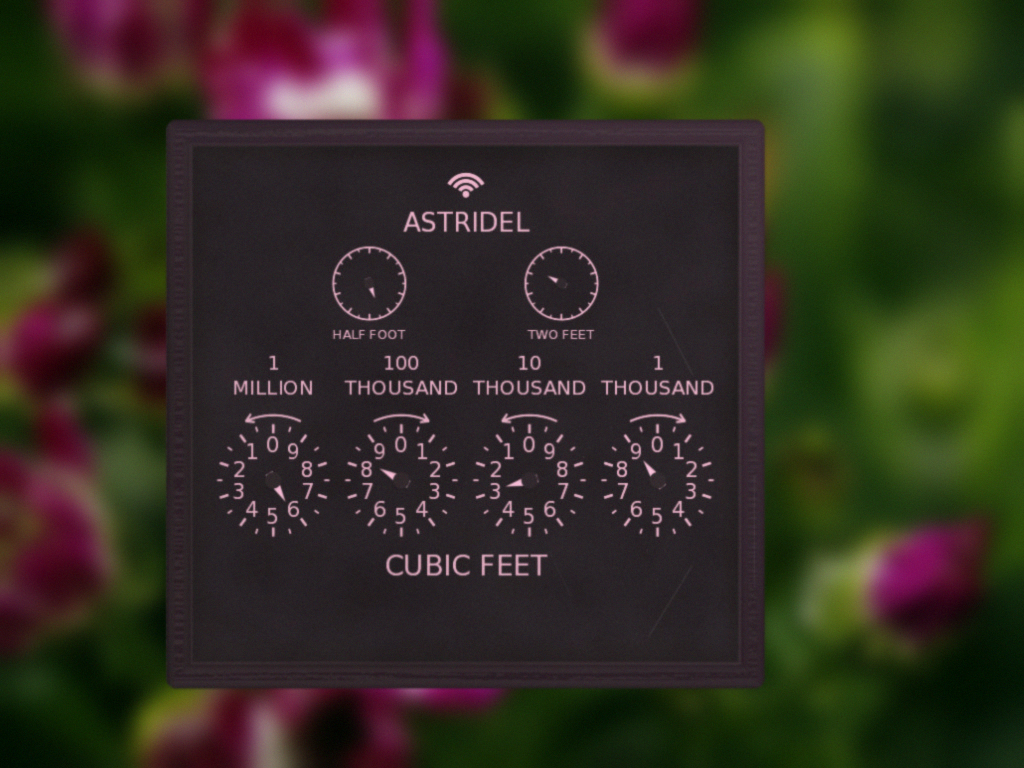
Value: 582900 ft³
